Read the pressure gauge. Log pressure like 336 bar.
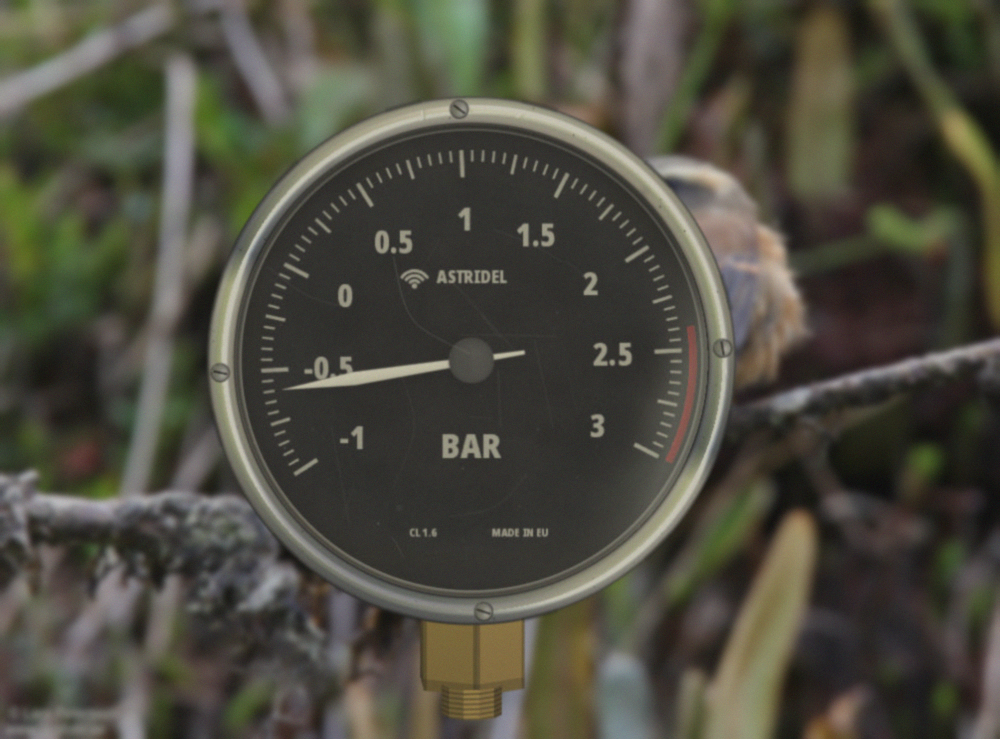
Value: -0.6 bar
